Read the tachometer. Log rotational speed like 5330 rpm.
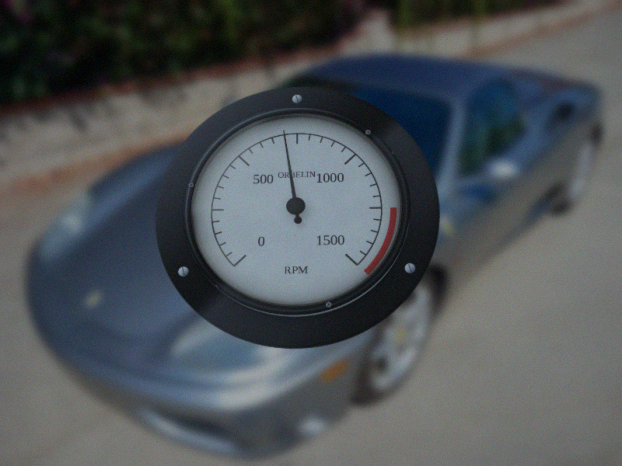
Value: 700 rpm
